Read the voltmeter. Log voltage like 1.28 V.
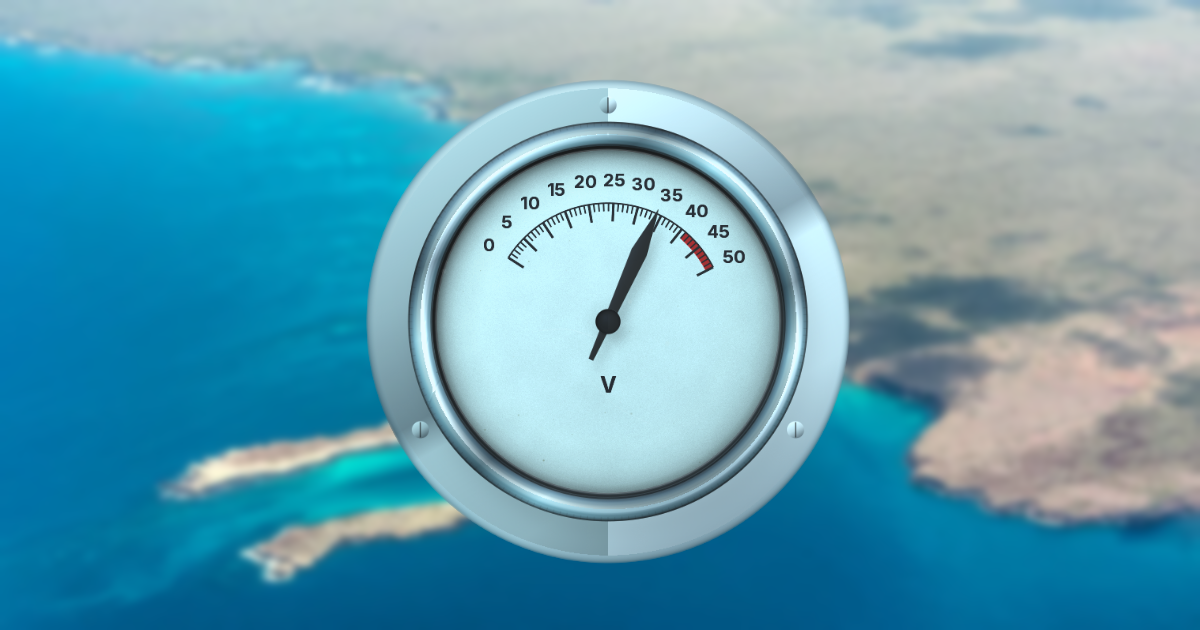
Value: 34 V
